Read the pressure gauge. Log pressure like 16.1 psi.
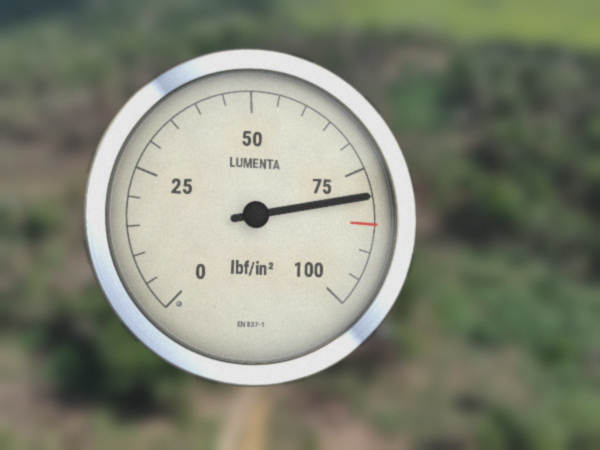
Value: 80 psi
